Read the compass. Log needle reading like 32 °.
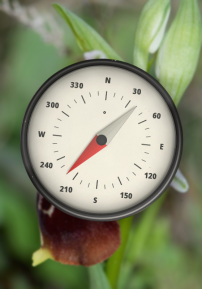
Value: 220 °
